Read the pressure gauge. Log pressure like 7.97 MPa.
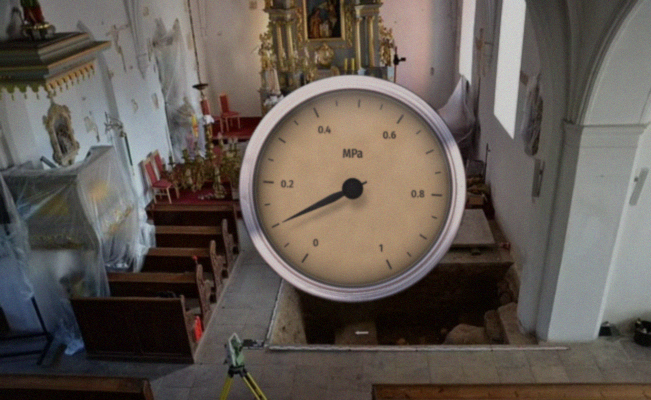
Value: 0.1 MPa
